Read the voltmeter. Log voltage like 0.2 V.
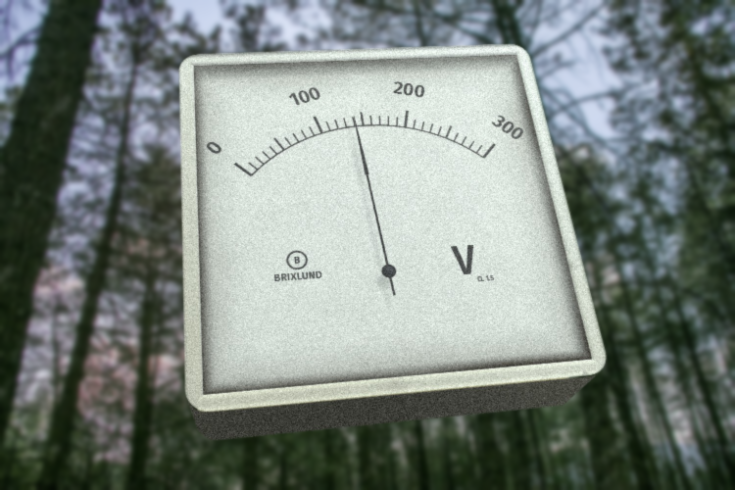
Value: 140 V
